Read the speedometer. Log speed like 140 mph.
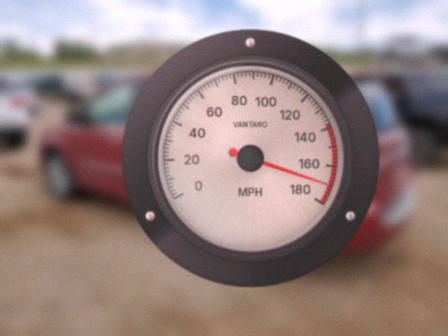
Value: 170 mph
